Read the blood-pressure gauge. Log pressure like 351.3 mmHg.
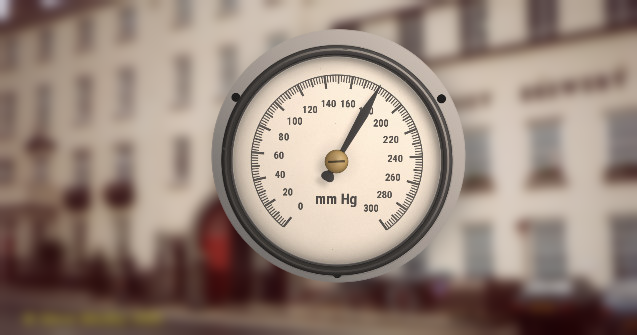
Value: 180 mmHg
